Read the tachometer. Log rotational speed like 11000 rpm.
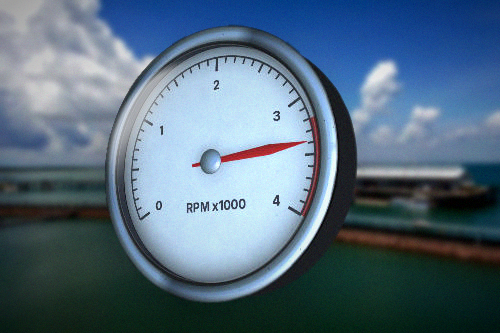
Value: 3400 rpm
